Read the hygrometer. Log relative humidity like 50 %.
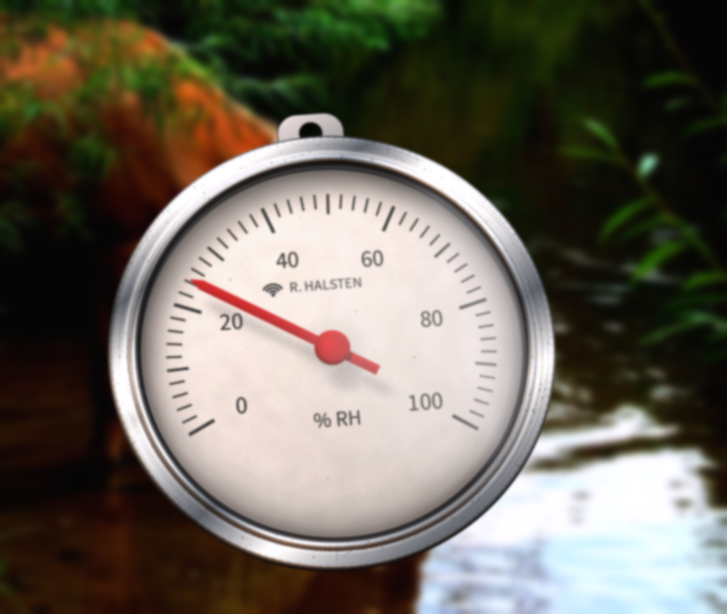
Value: 24 %
